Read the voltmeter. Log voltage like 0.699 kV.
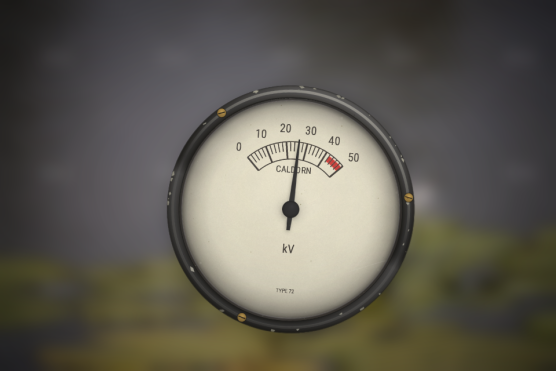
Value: 26 kV
